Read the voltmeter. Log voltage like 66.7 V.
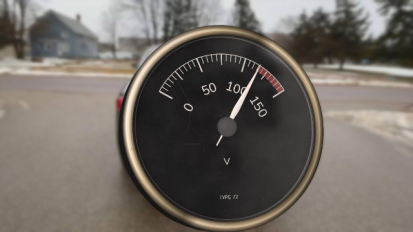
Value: 115 V
